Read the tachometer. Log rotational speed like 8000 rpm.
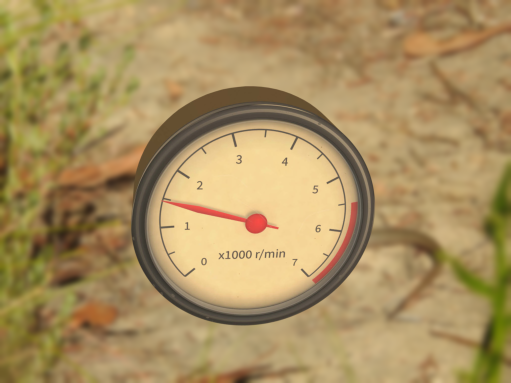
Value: 1500 rpm
